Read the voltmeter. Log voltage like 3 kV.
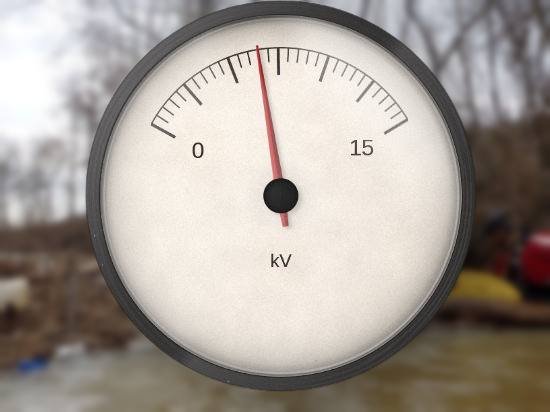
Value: 6.5 kV
